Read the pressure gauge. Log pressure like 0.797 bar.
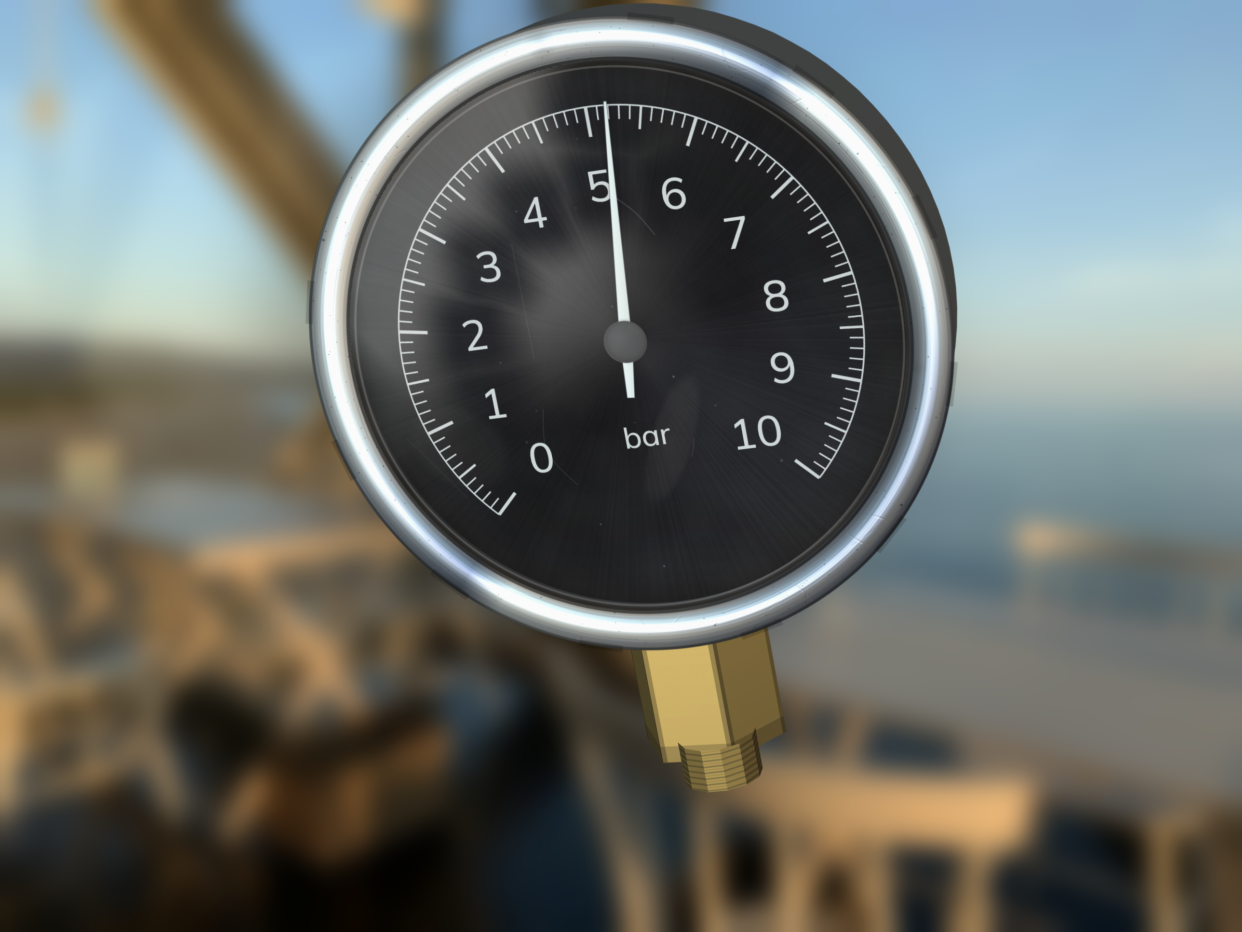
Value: 5.2 bar
